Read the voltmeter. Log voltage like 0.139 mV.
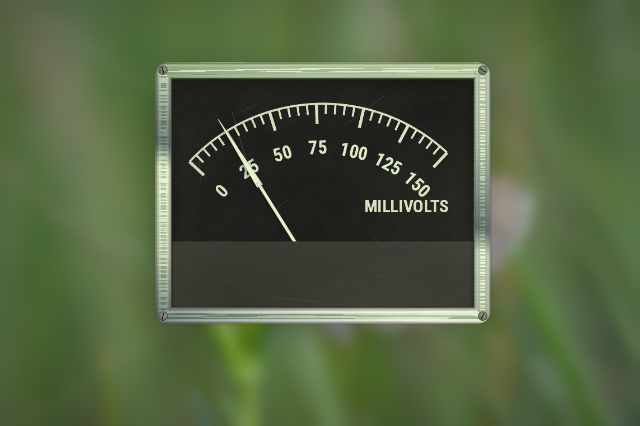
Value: 25 mV
